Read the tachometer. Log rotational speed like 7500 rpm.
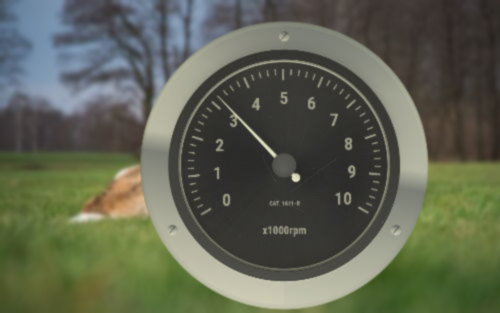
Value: 3200 rpm
